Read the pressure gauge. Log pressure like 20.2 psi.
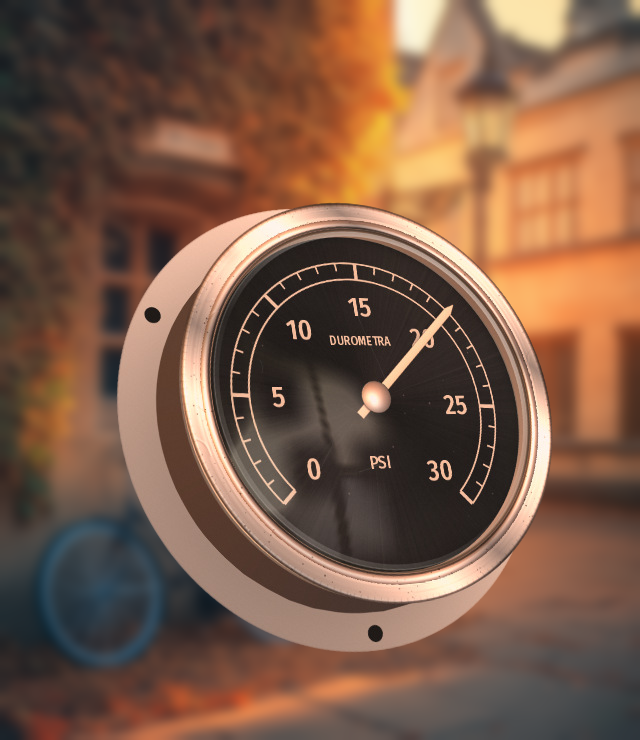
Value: 20 psi
